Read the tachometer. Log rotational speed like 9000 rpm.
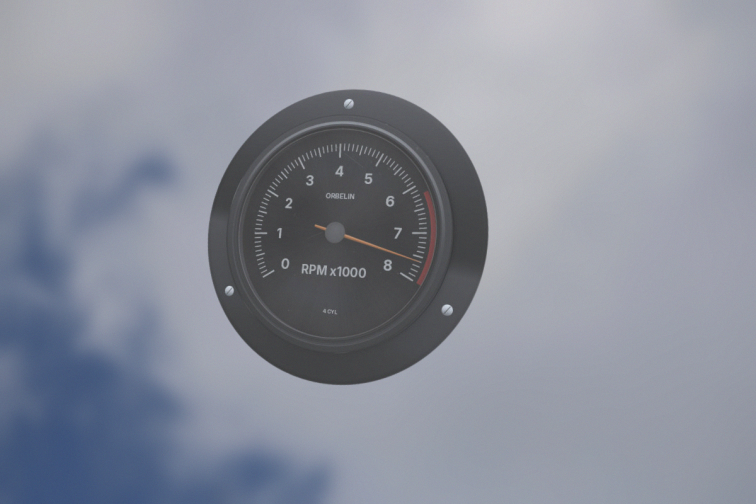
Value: 7600 rpm
